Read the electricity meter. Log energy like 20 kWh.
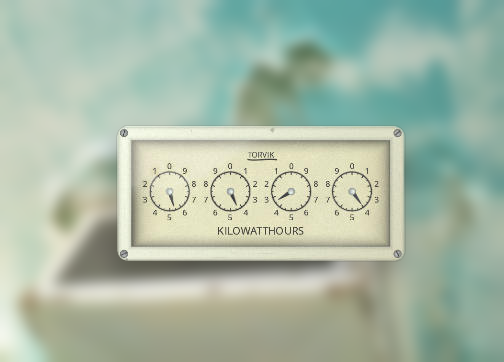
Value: 5434 kWh
